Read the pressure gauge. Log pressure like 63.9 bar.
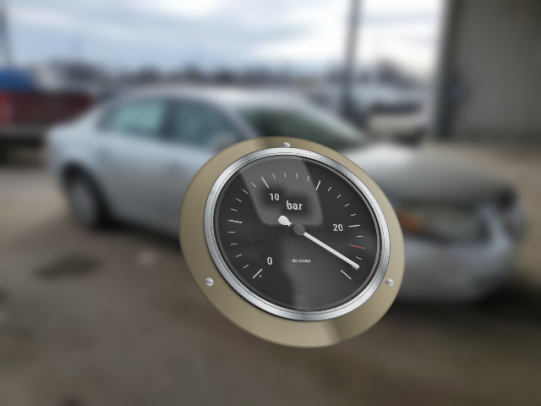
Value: 24 bar
